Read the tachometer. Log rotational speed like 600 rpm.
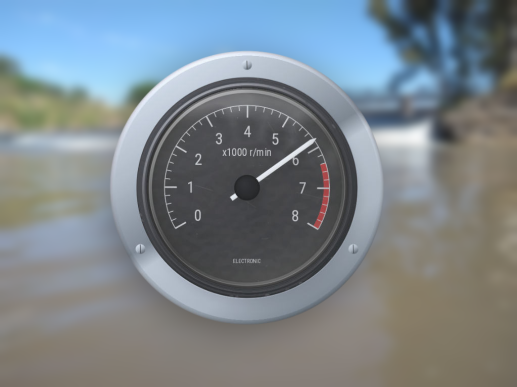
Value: 5800 rpm
